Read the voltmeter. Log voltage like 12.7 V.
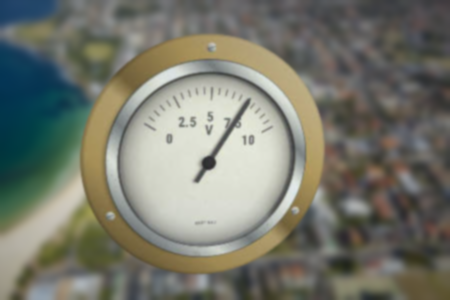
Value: 7.5 V
